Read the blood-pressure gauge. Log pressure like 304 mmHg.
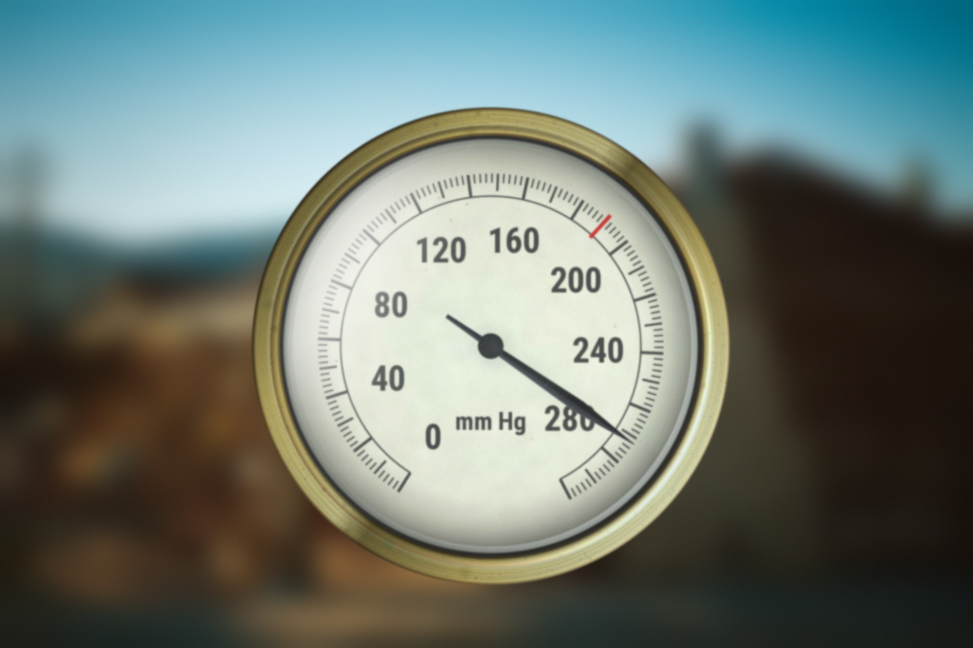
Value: 272 mmHg
